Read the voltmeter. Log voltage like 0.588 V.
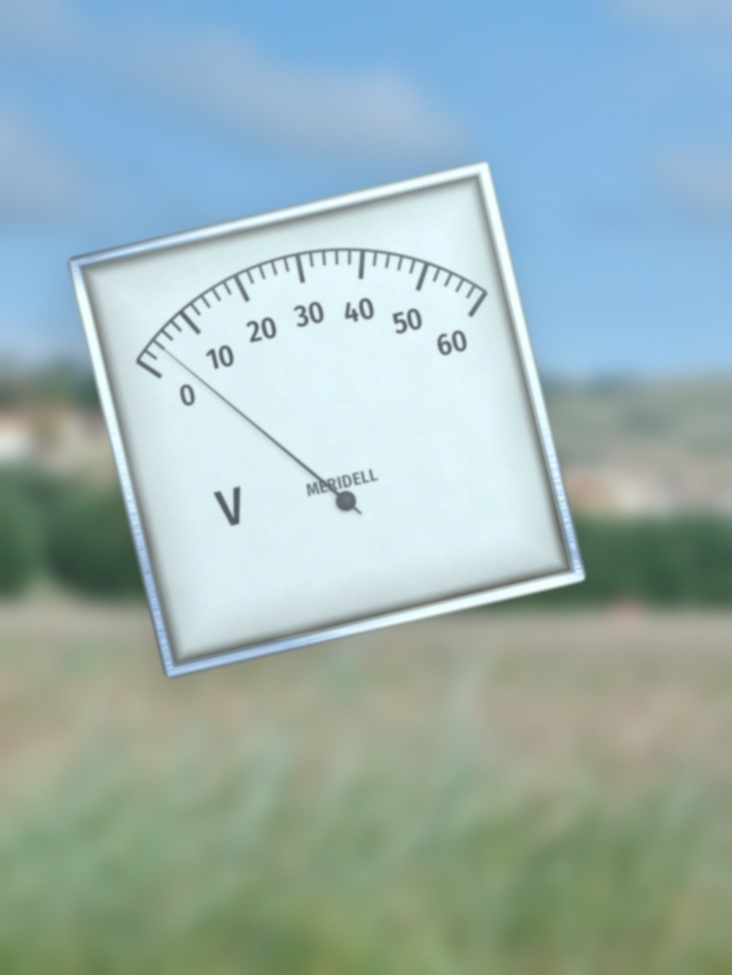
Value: 4 V
